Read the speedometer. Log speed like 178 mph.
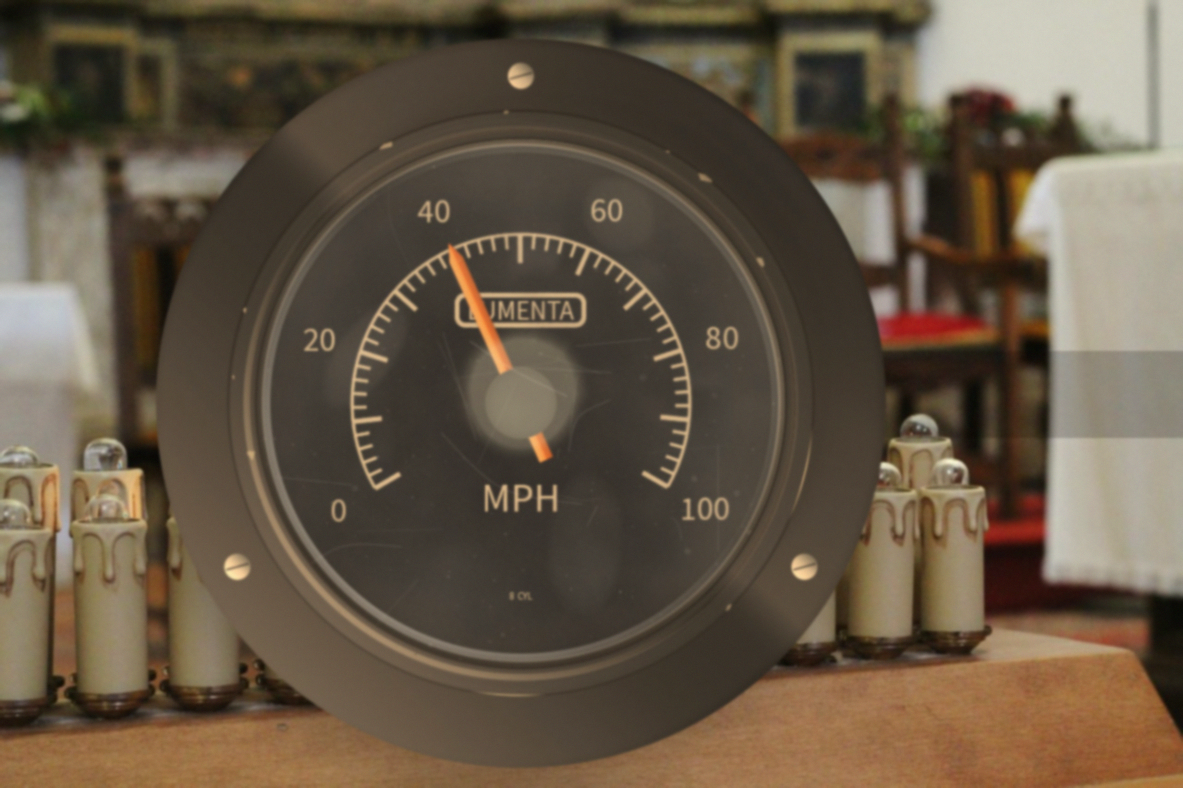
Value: 40 mph
